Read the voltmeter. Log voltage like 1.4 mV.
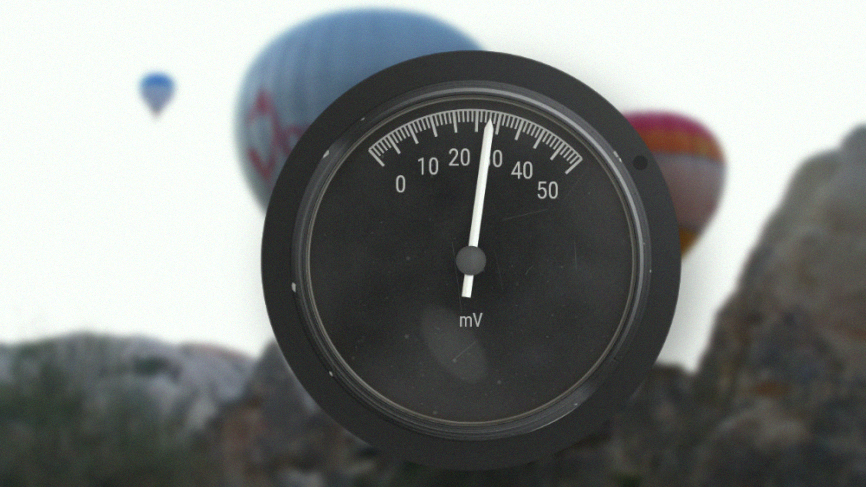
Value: 28 mV
